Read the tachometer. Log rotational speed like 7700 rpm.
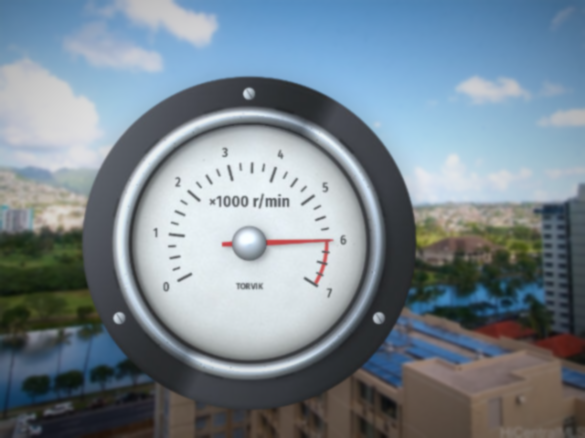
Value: 6000 rpm
